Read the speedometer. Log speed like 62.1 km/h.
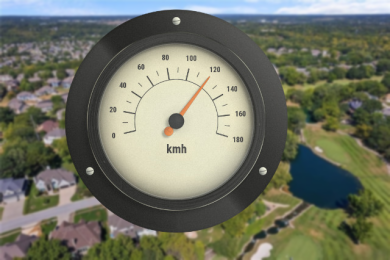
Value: 120 km/h
